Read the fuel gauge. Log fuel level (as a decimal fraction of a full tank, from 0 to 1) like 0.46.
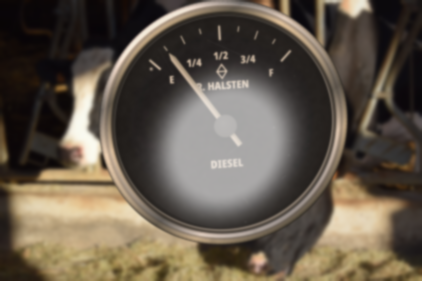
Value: 0.125
